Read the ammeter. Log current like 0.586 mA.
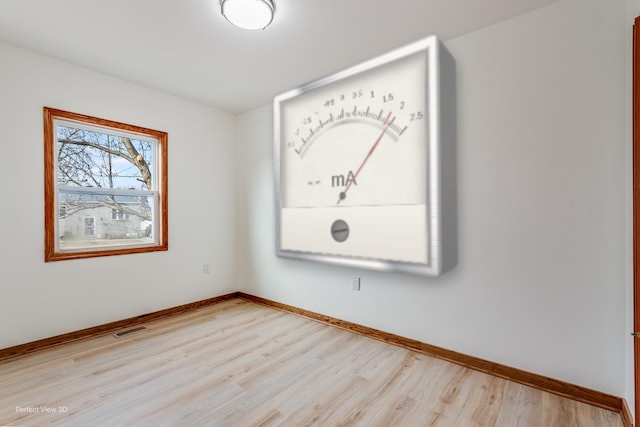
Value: 2 mA
